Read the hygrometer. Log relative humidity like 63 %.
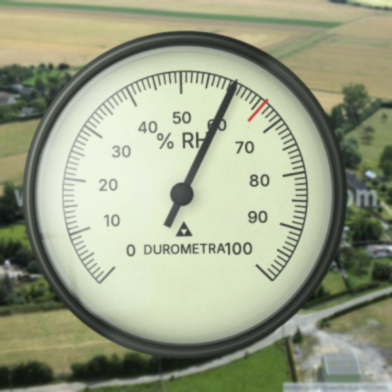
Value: 60 %
